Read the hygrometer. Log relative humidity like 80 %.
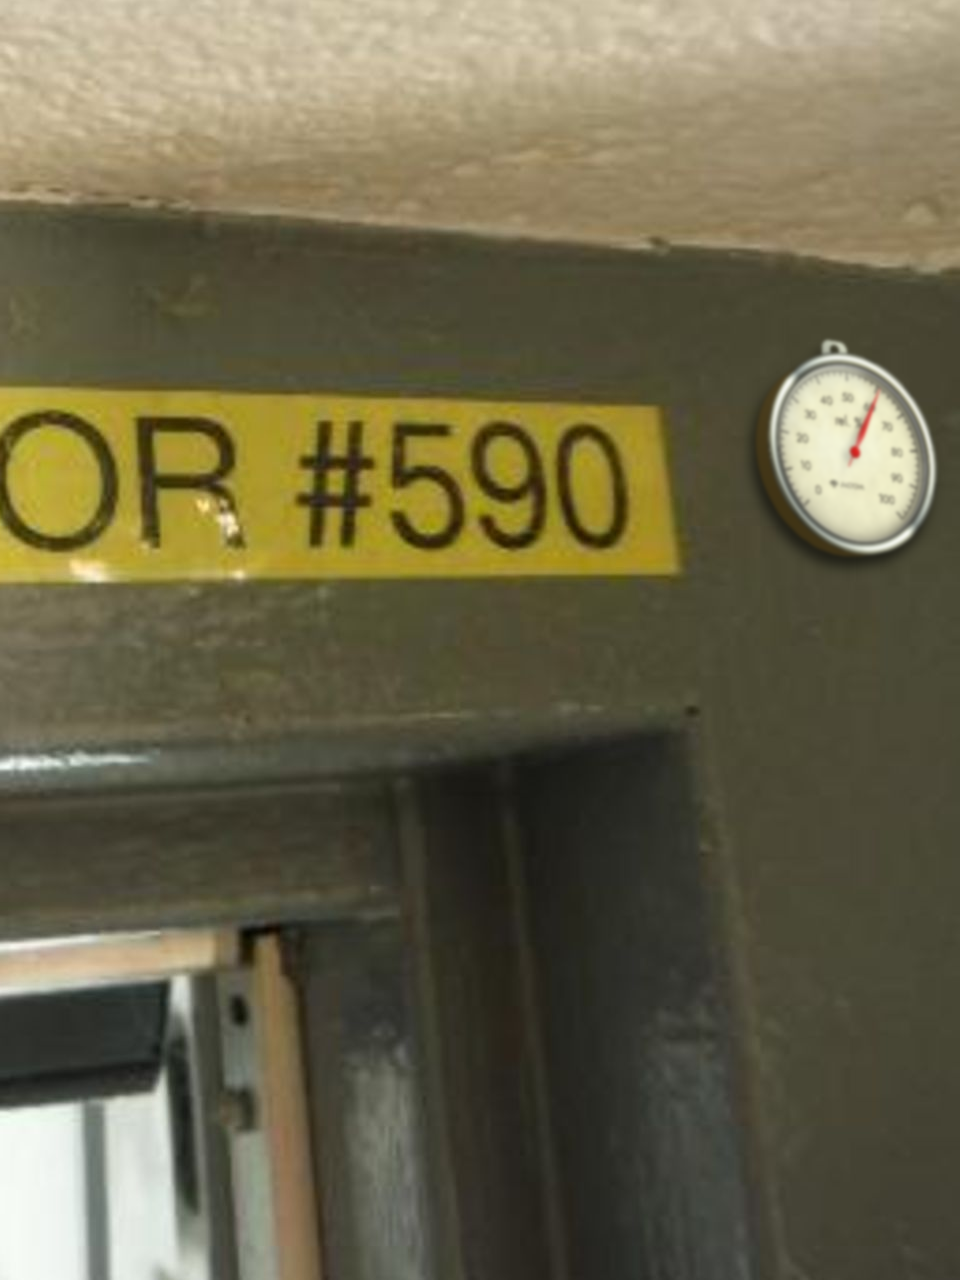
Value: 60 %
